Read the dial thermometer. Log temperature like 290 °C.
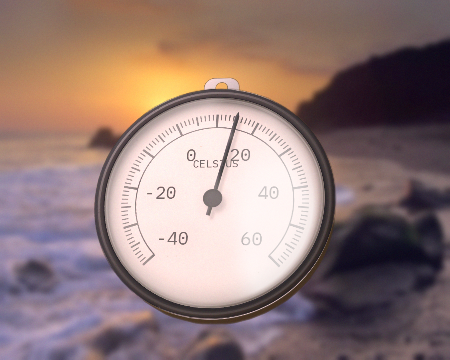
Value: 15 °C
